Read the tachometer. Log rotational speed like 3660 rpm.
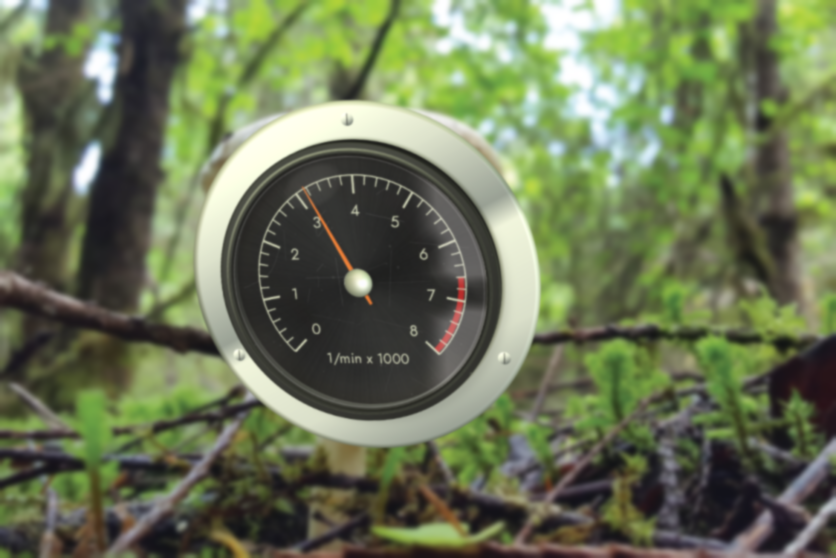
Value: 3200 rpm
